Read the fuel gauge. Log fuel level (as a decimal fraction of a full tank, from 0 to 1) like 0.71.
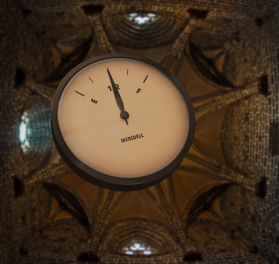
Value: 0.5
